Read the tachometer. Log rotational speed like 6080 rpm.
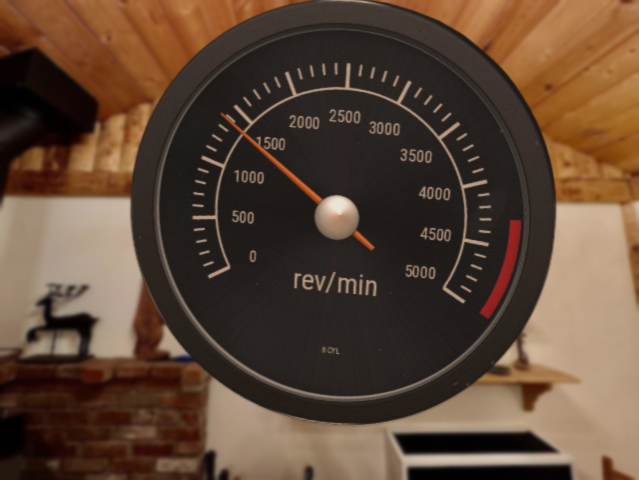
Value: 1400 rpm
